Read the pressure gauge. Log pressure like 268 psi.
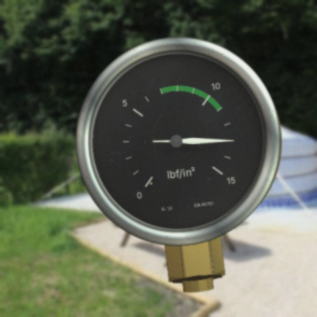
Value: 13 psi
